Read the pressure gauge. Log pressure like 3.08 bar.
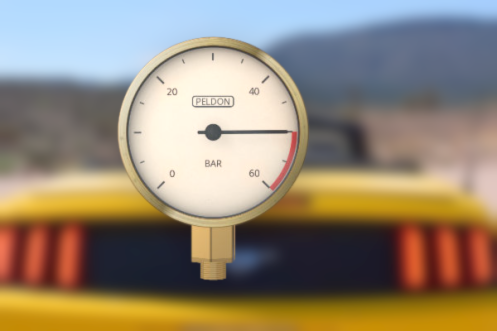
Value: 50 bar
